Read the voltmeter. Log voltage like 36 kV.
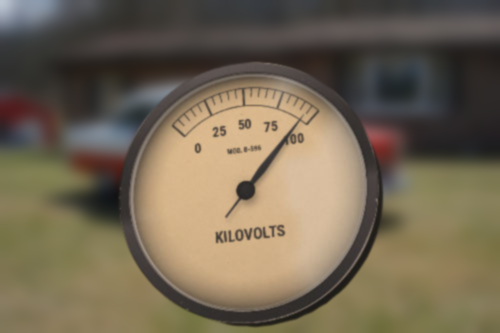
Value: 95 kV
